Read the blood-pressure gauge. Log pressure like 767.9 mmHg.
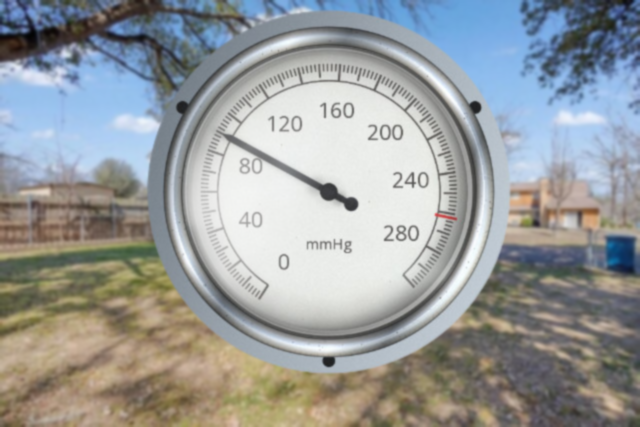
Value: 90 mmHg
